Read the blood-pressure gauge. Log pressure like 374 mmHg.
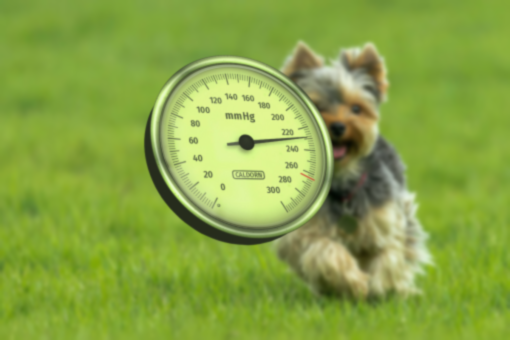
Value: 230 mmHg
